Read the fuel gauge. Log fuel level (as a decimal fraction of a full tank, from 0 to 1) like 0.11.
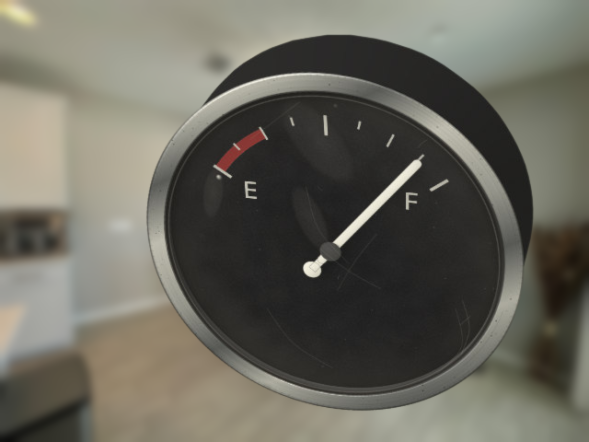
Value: 0.875
